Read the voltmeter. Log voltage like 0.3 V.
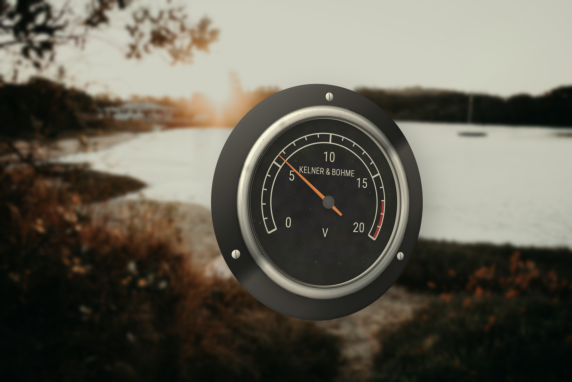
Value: 5.5 V
